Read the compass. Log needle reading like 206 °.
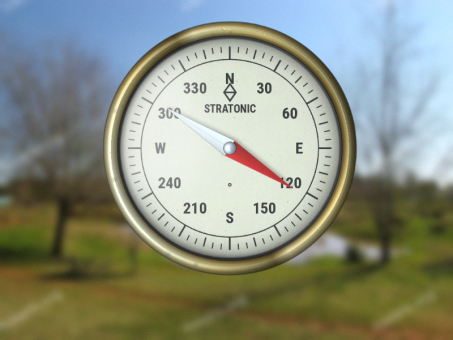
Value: 122.5 °
